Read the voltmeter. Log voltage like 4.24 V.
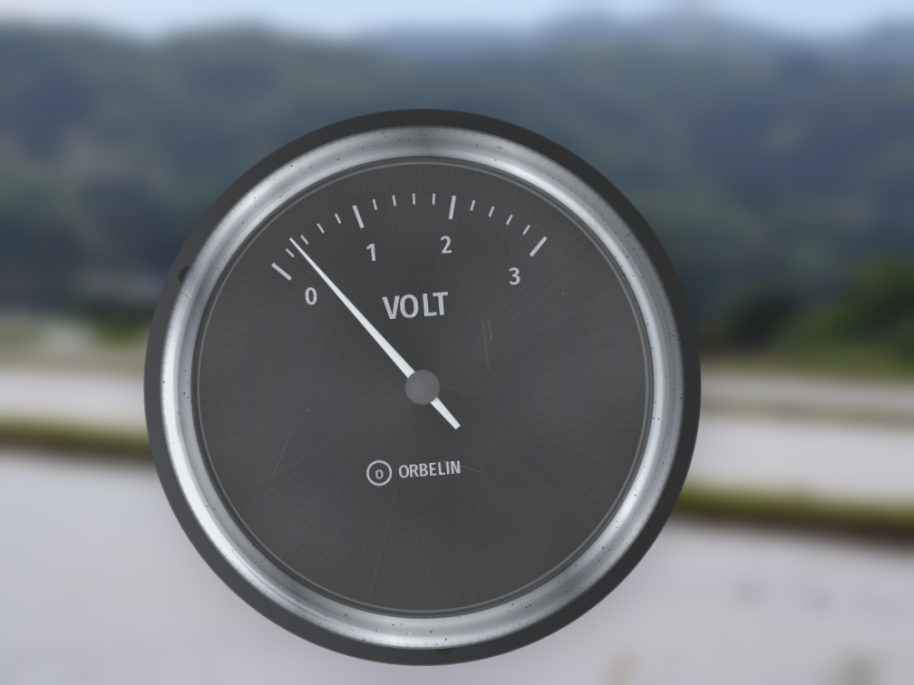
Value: 0.3 V
